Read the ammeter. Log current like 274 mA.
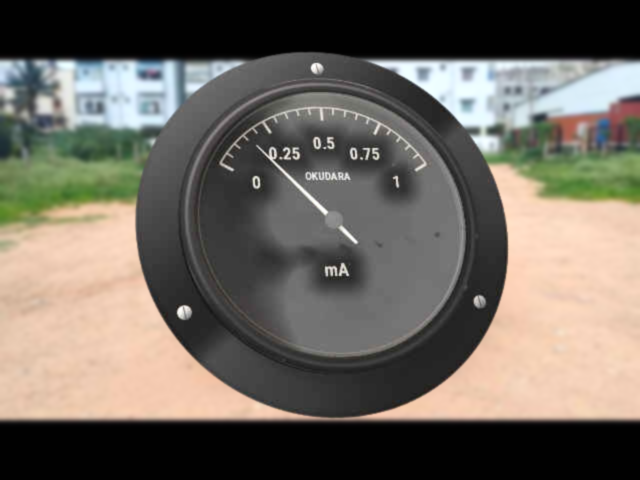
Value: 0.15 mA
